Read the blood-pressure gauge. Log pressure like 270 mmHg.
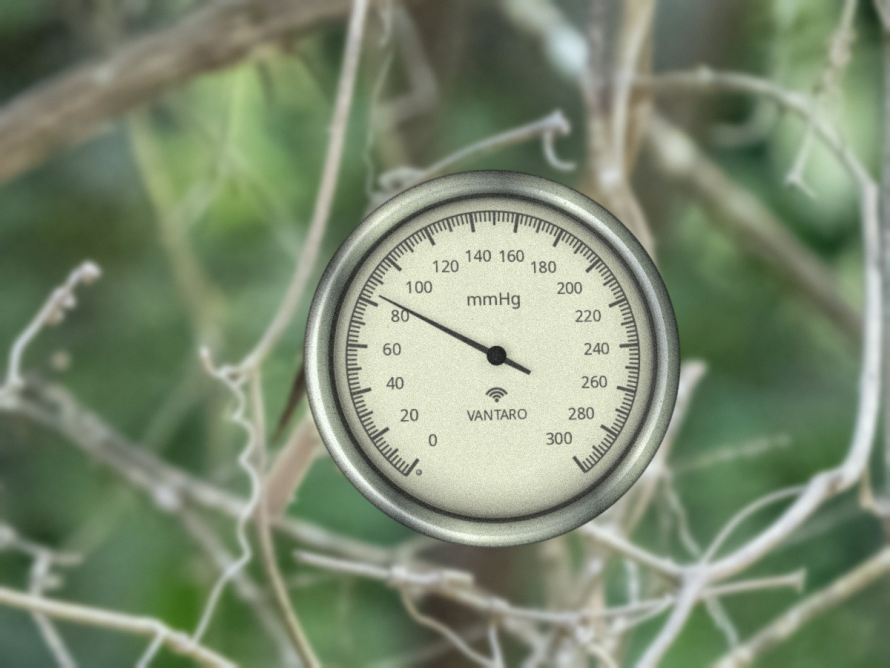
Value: 84 mmHg
